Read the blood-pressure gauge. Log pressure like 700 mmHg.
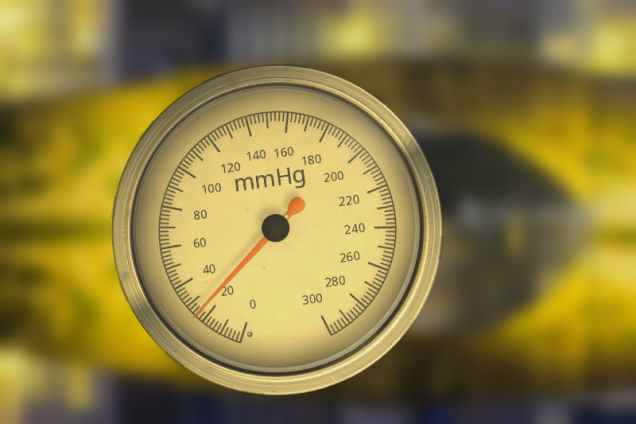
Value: 24 mmHg
